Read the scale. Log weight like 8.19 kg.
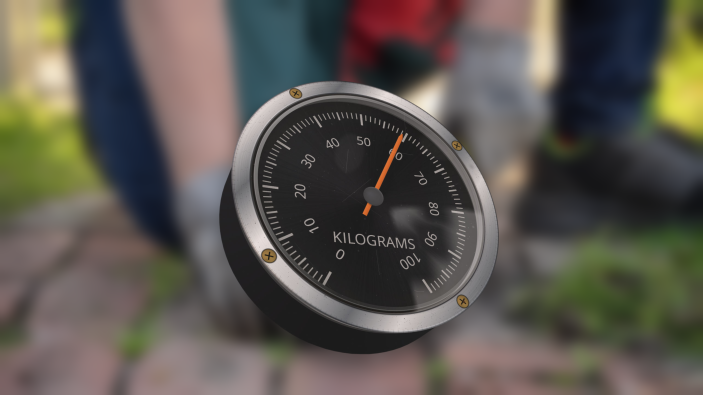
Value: 59 kg
